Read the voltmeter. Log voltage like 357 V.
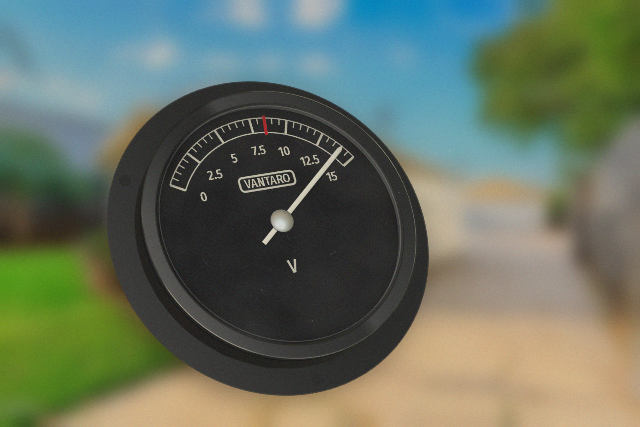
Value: 14 V
